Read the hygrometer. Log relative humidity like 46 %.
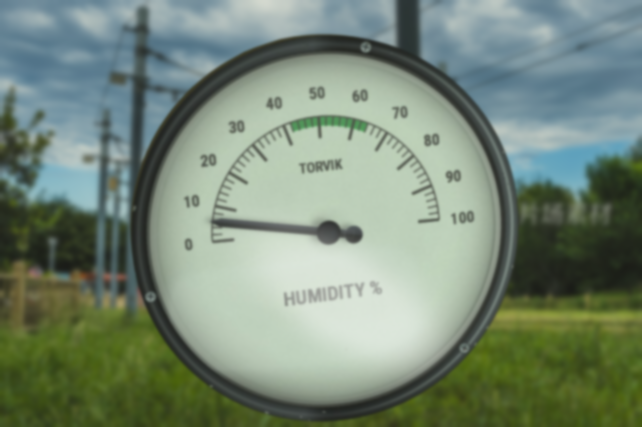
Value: 6 %
